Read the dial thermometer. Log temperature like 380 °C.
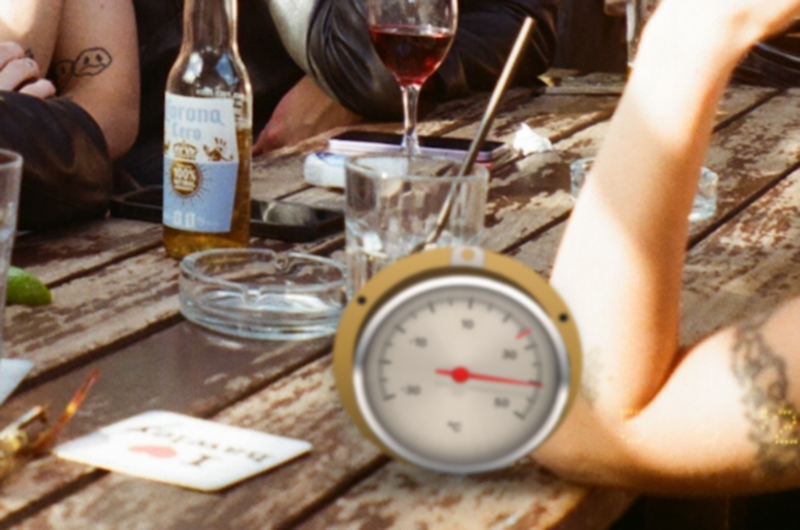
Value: 40 °C
